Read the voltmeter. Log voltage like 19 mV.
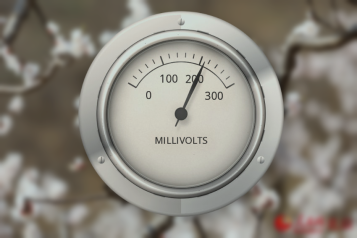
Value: 210 mV
